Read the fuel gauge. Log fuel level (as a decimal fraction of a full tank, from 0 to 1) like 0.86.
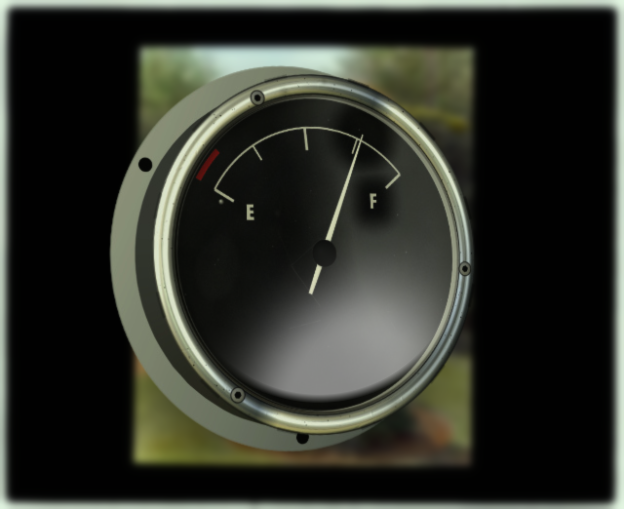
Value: 0.75
